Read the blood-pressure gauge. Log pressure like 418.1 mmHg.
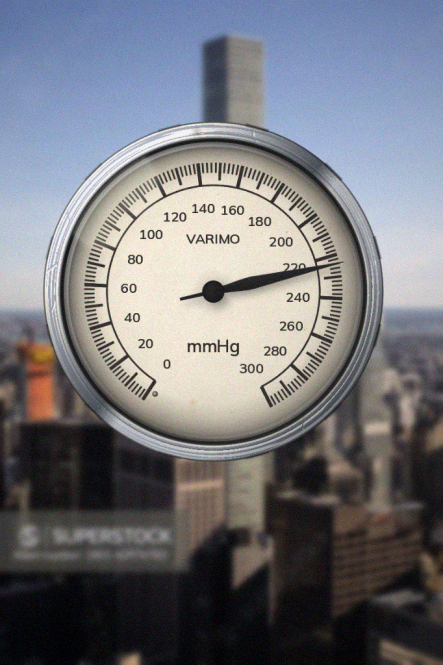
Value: 224 mmHg
